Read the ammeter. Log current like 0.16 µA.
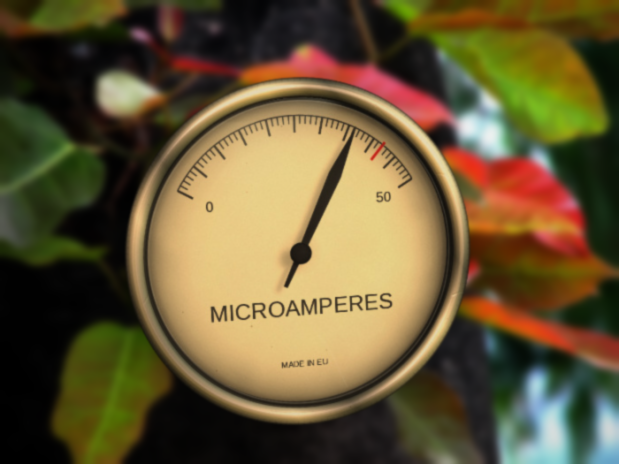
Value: 36 µA
